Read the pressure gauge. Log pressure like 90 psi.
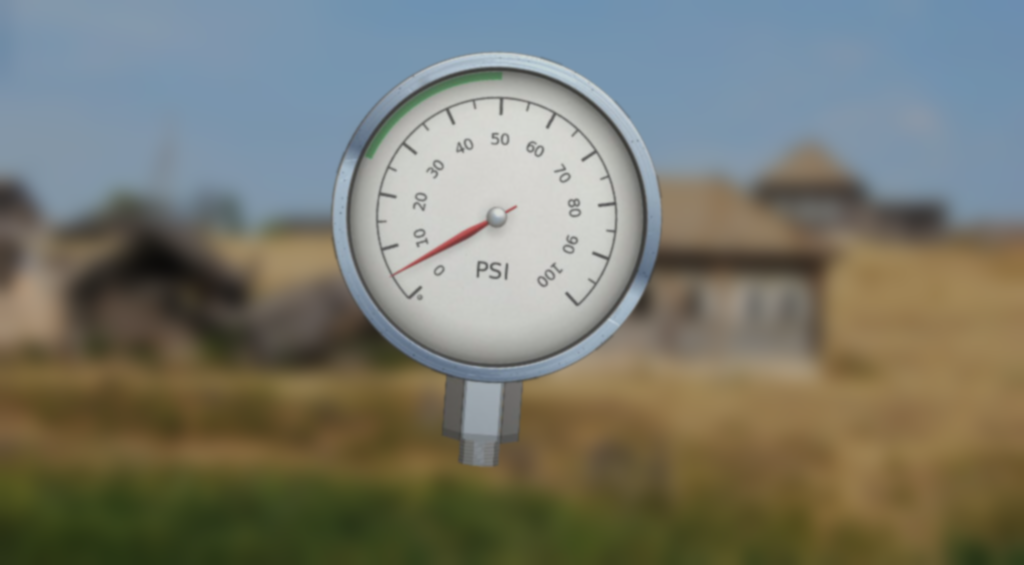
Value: 5 psi
